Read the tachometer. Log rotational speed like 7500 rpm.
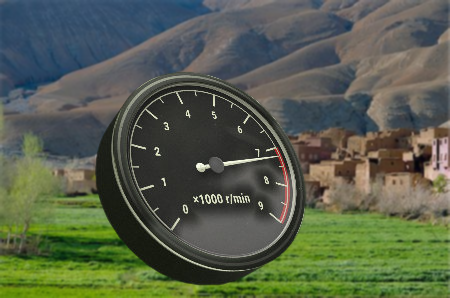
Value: 7250 rpm
